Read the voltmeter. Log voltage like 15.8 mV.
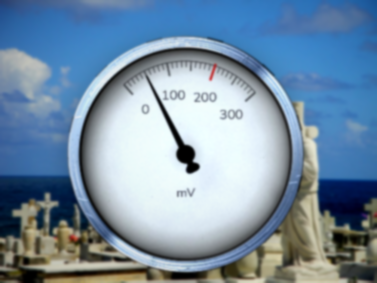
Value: 50 mV
